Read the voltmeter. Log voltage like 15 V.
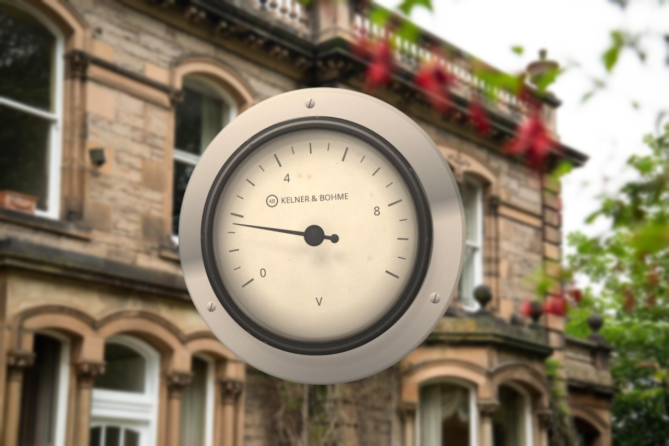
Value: 1.75 V
